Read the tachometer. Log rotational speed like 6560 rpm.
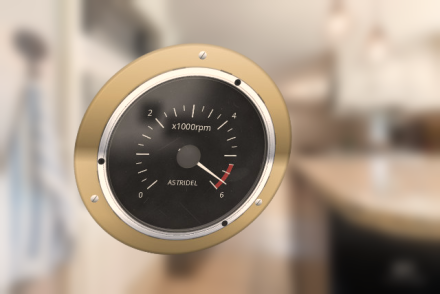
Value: 5750 rpm
